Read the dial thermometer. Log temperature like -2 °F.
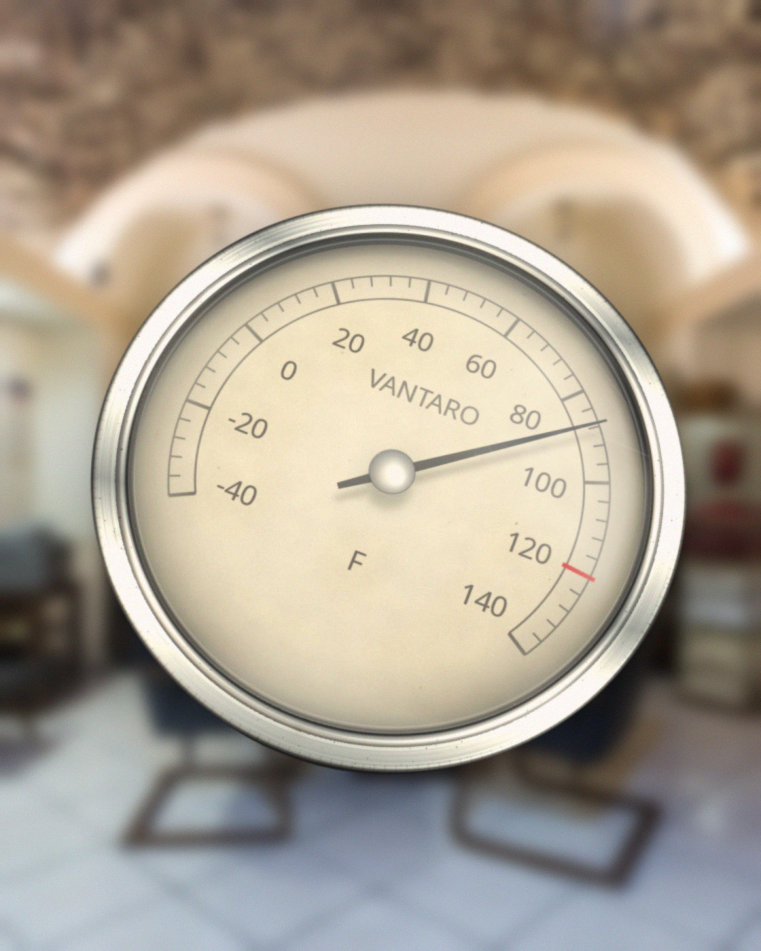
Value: 88 °F
